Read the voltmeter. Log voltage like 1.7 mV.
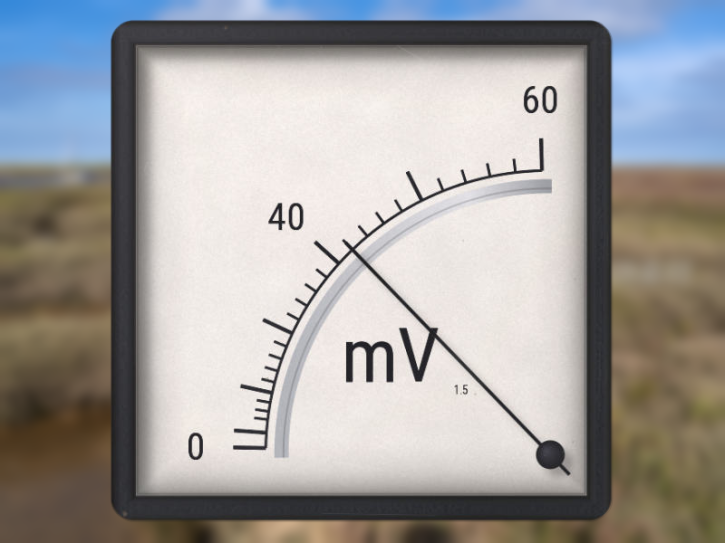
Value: 42 mV
